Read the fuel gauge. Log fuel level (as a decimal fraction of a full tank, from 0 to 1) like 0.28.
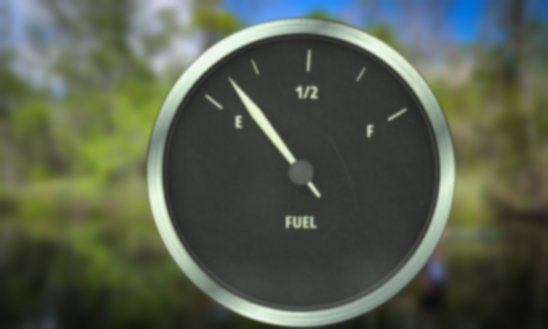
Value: 0.125
